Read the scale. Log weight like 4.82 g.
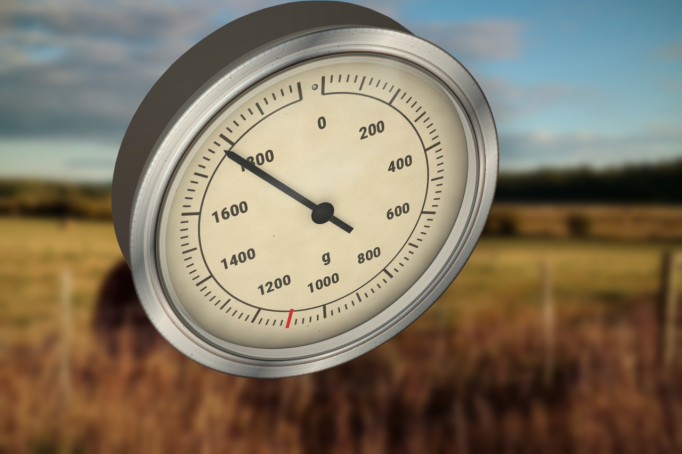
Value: 1780 g
